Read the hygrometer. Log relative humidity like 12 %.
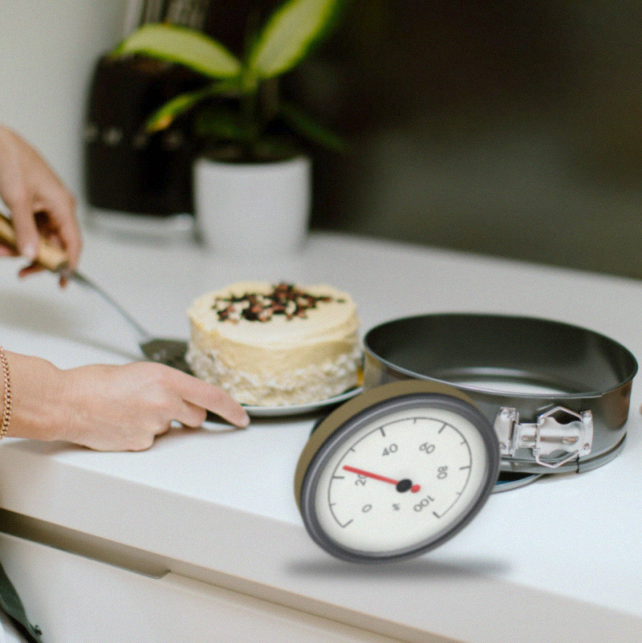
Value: 25 %
